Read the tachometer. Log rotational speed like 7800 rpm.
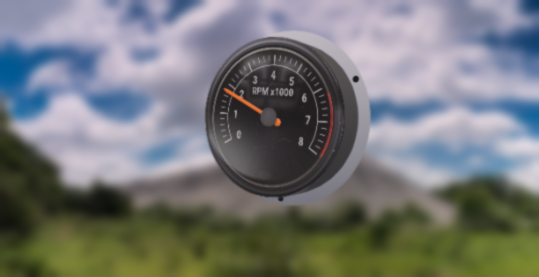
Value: 1800 rpm
